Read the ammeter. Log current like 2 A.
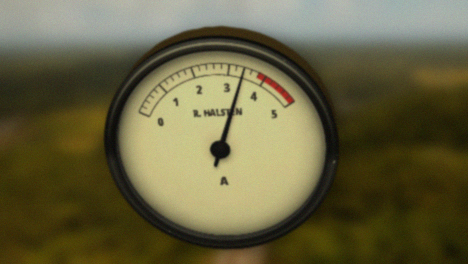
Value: 3.4 A
